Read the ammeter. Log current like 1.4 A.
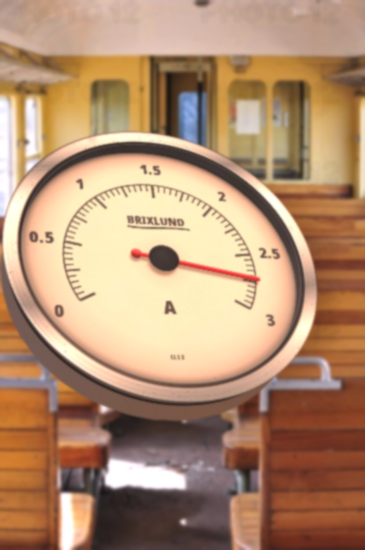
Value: 2.75 A
